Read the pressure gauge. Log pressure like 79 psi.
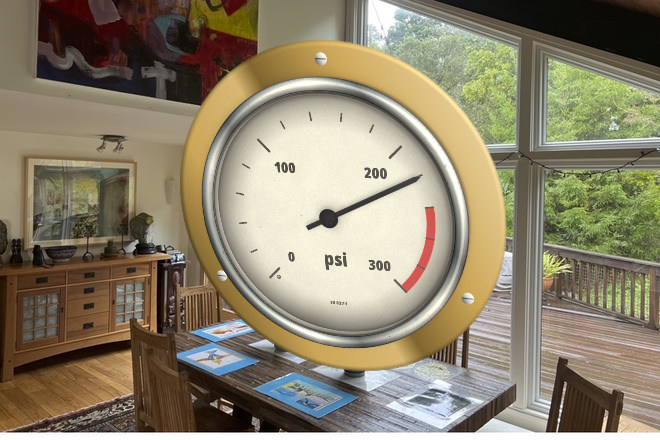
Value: 220 psi
